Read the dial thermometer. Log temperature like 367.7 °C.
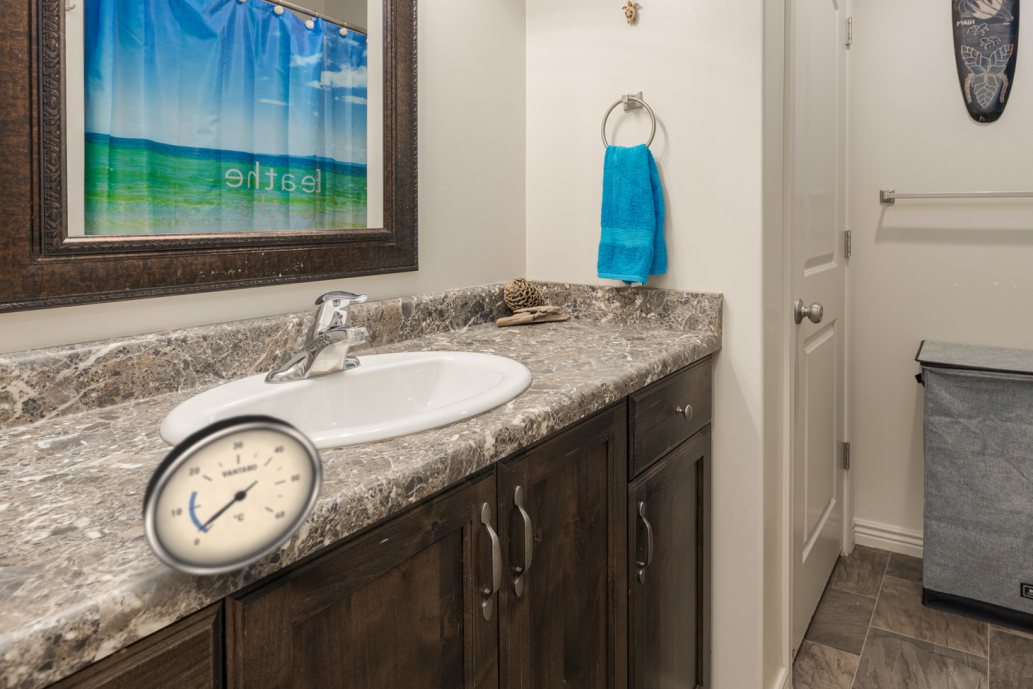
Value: 2.5 °C
